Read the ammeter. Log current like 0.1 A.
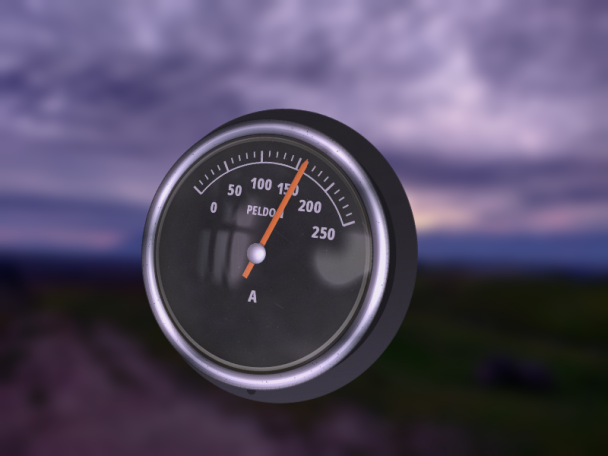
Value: 160 A
